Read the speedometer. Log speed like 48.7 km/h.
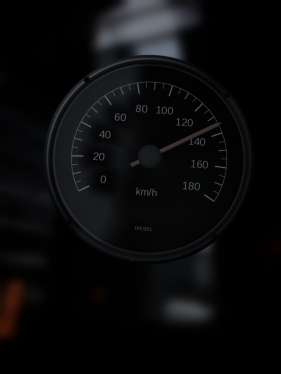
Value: 135 km/h
